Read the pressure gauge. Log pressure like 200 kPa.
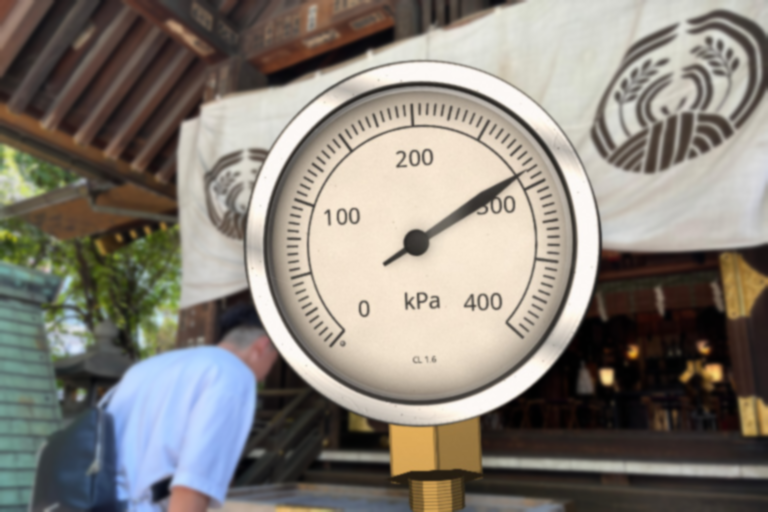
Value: 290 kPa
